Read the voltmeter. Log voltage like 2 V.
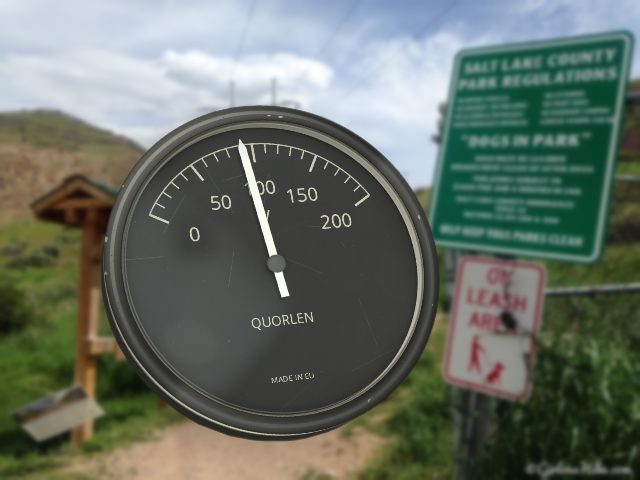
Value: 90 V
